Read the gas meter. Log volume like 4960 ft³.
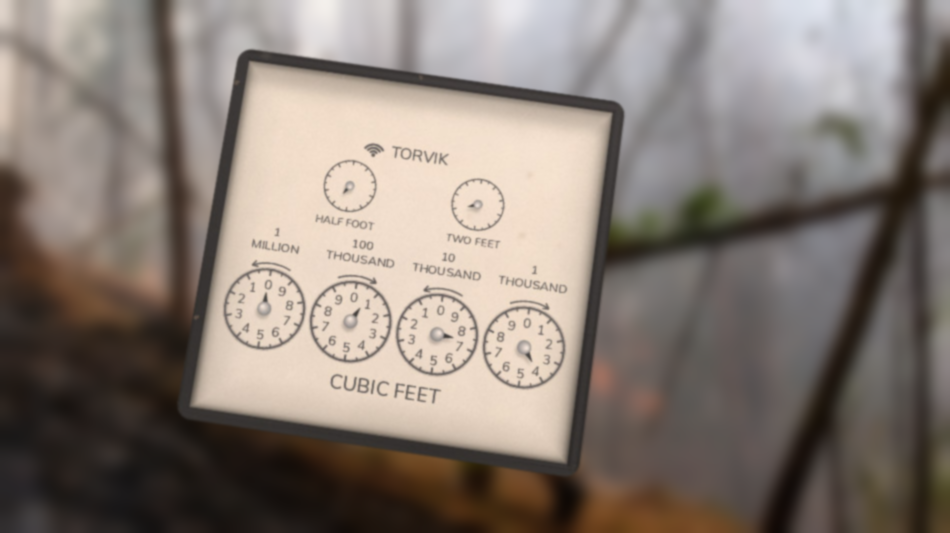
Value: 7400 ft³
